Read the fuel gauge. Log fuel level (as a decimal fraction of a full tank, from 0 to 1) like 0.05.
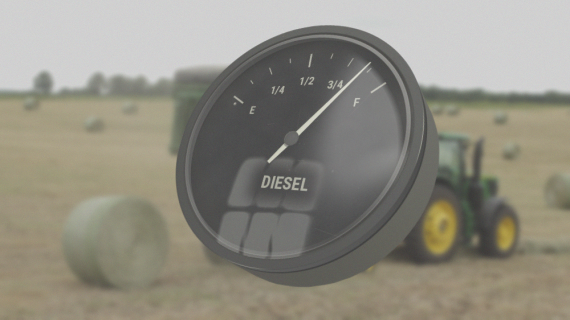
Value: 0.875
